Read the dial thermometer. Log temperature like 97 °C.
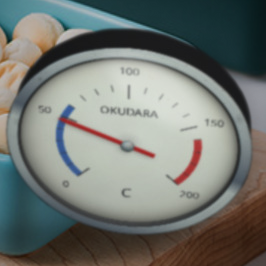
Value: 50 °C
